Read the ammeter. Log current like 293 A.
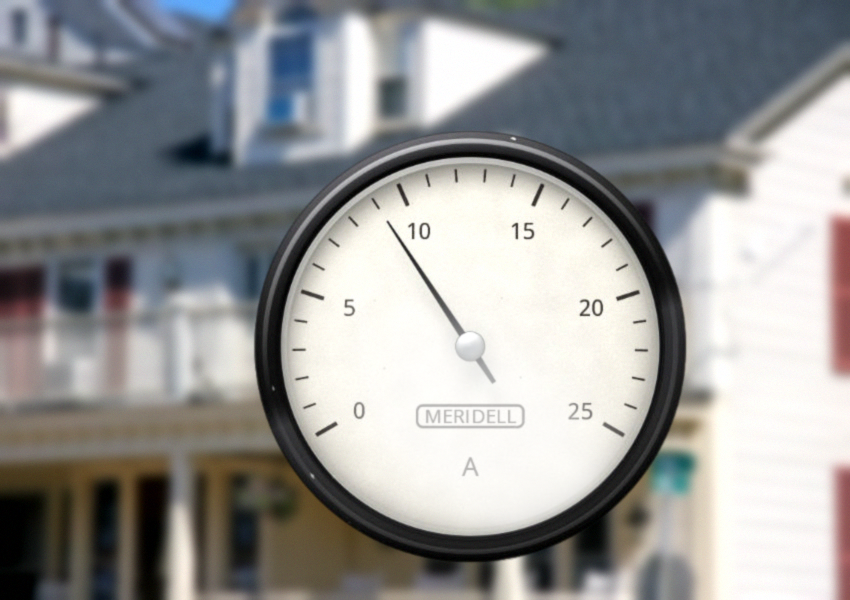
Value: 9 A
